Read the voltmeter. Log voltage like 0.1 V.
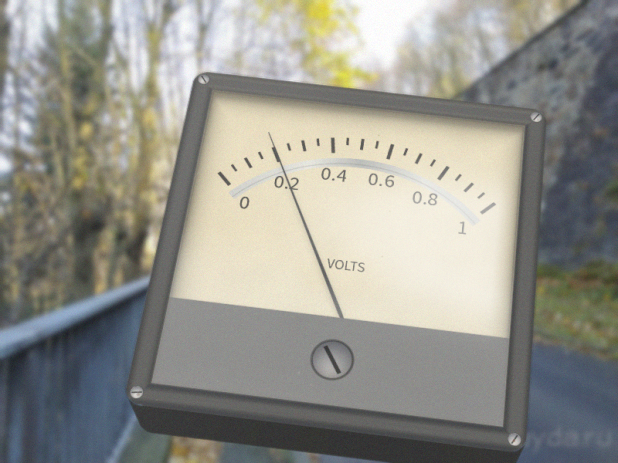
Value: 0.2 V
